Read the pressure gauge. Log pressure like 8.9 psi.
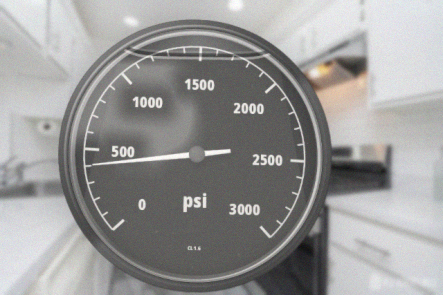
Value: 400 psi
